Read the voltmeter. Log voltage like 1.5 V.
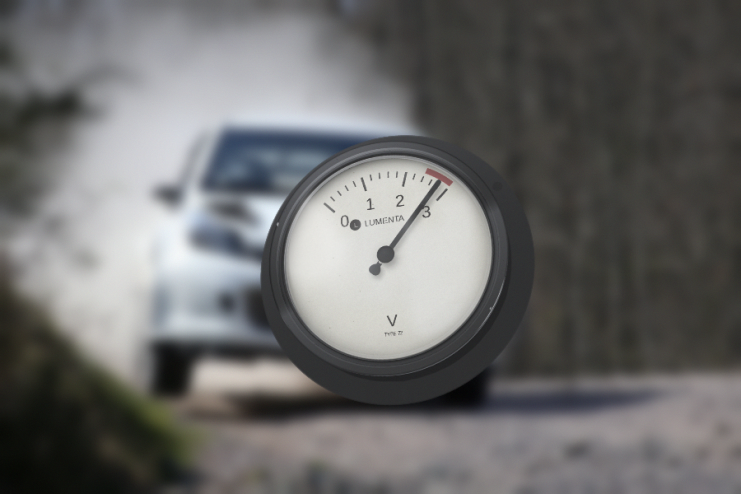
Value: 2.8 V
